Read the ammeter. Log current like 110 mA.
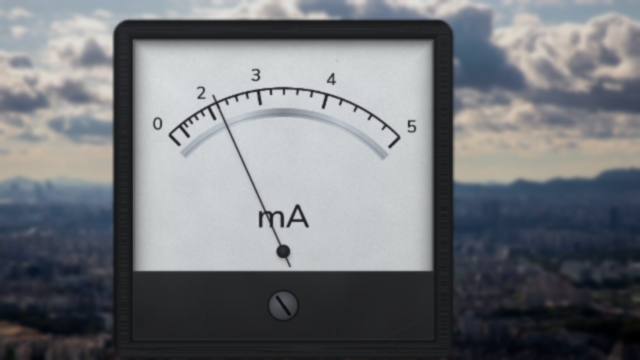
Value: 2.2 mA
